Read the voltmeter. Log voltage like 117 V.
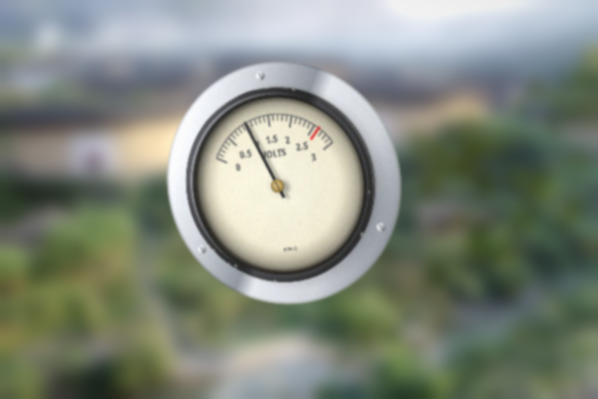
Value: 1 V
